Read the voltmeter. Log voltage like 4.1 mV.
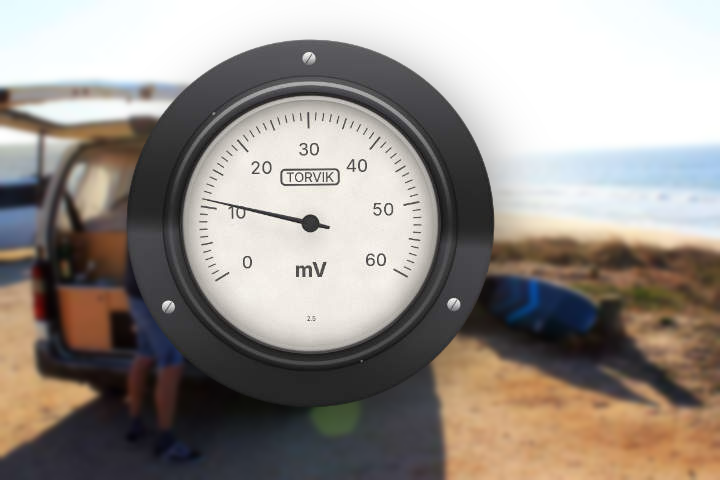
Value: 11 mV
